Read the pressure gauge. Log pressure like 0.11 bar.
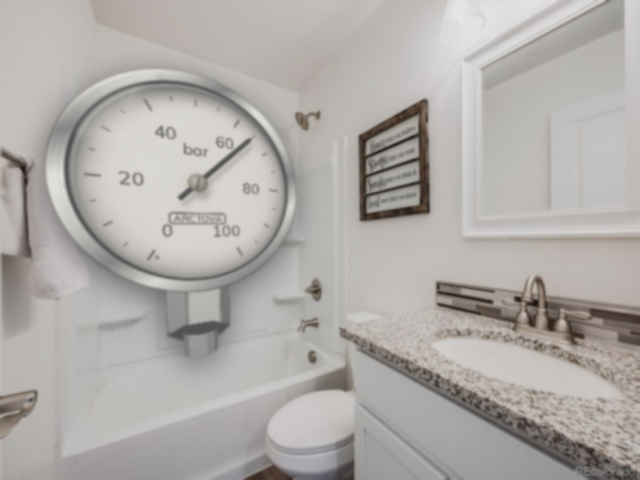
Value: 65 bar
